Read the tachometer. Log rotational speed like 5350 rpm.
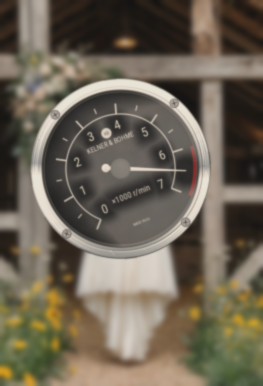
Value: 6500 rpm
